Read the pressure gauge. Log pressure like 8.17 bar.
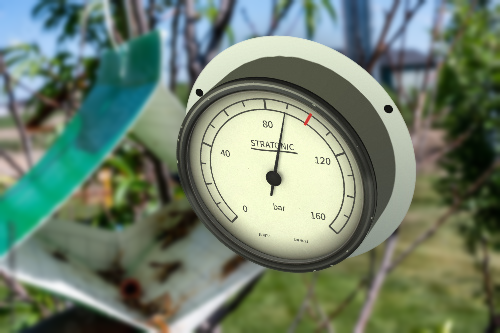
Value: 90 bar
